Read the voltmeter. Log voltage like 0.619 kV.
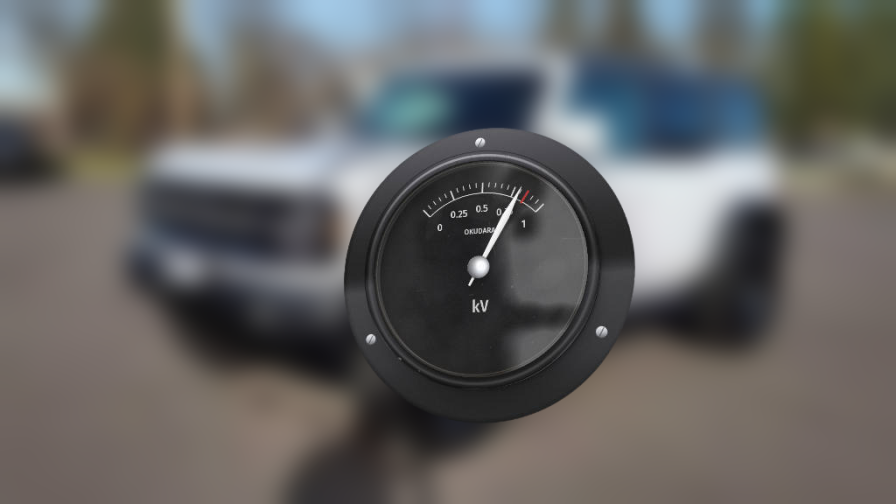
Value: 0.8 kV
